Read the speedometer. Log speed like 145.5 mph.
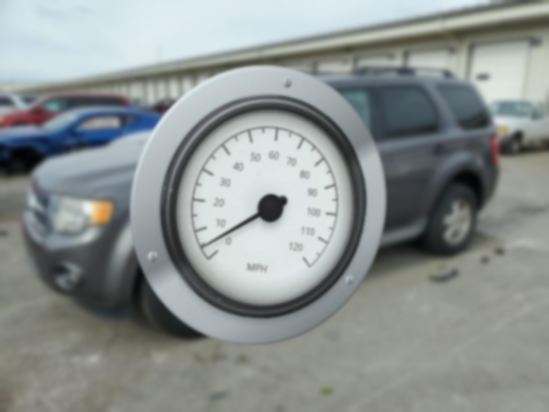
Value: 5 mph
